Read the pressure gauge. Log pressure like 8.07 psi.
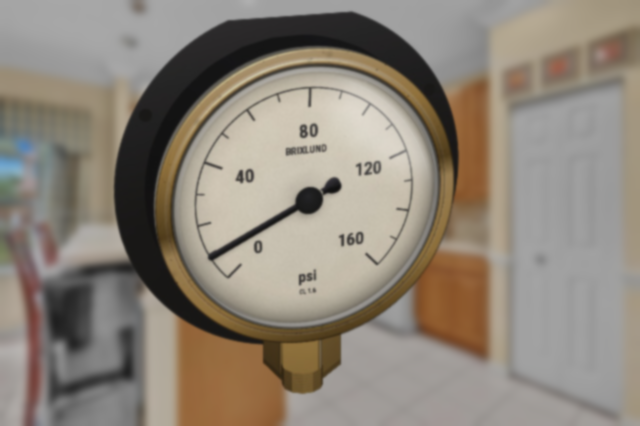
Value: 10 psi
